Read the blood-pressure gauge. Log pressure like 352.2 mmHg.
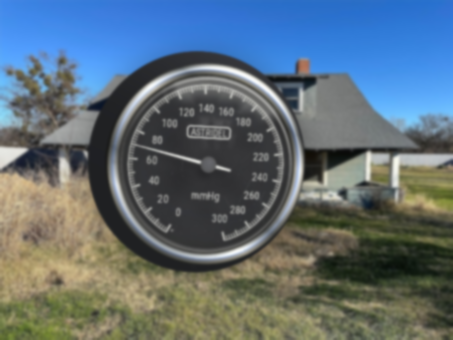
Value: 70 mmHg
